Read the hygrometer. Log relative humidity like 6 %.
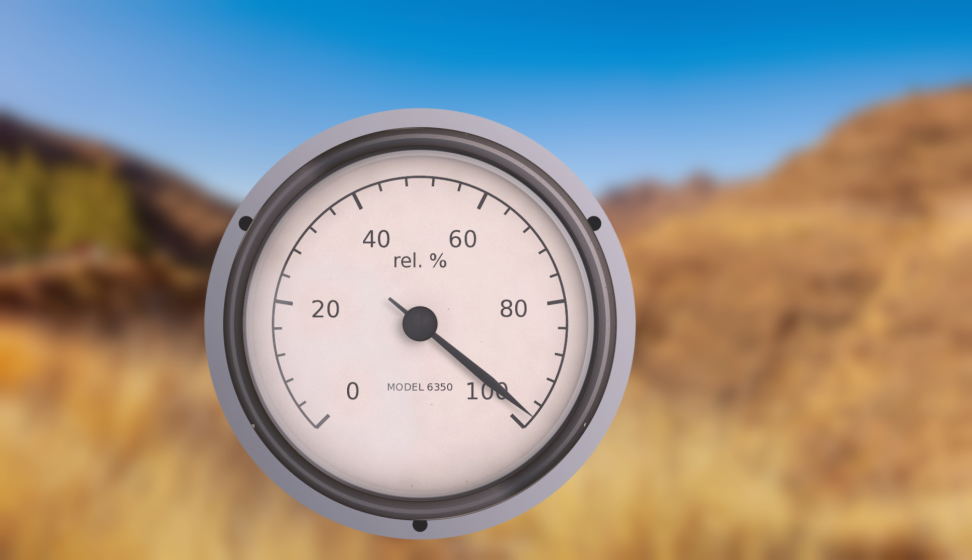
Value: 98 %
